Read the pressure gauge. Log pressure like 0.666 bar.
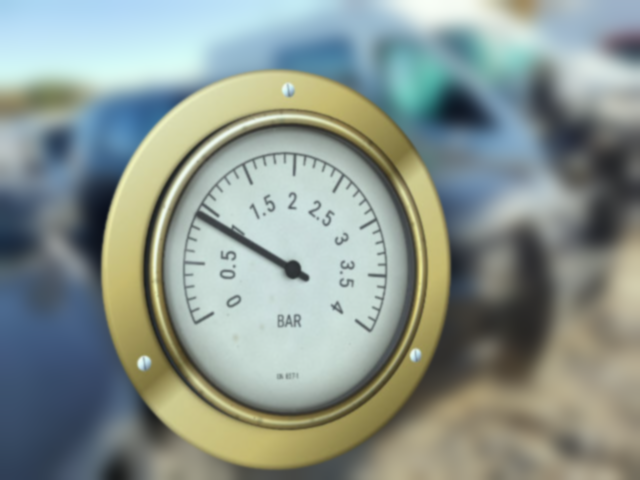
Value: 0.9 bar
